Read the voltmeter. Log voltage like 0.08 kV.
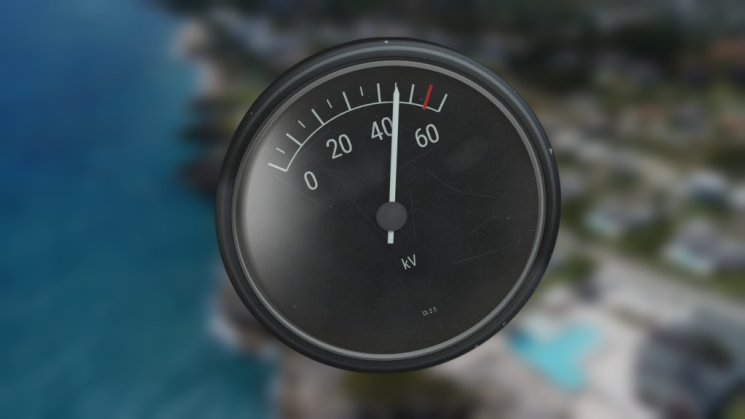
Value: 45 kV
